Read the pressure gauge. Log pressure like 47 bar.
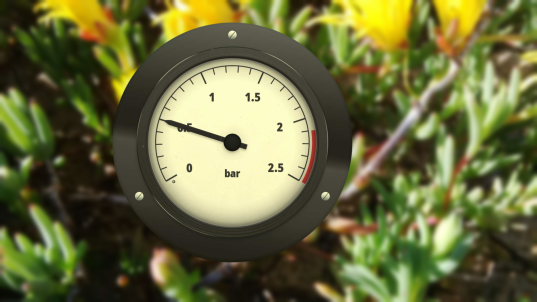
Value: 0.5 bar
